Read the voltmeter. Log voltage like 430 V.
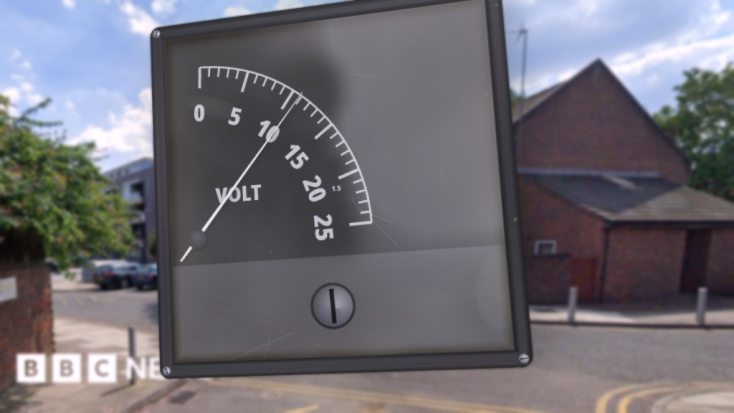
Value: 11 V
